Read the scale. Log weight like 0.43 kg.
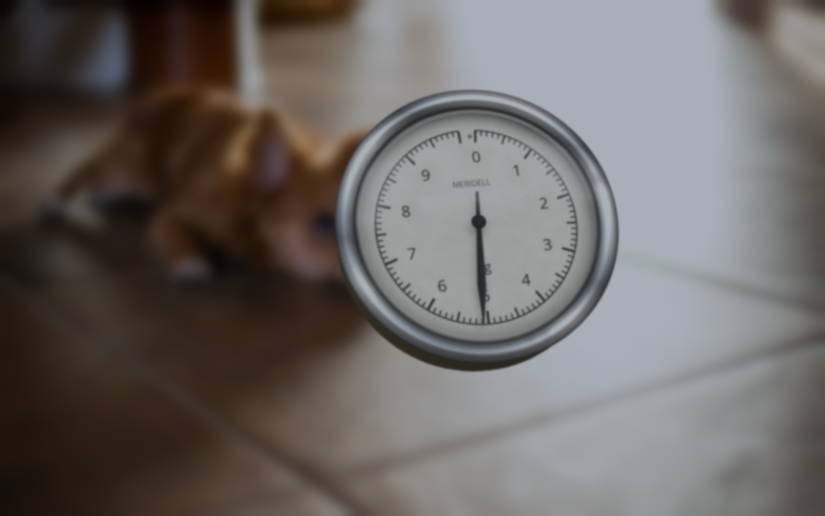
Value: 5.1 kg
